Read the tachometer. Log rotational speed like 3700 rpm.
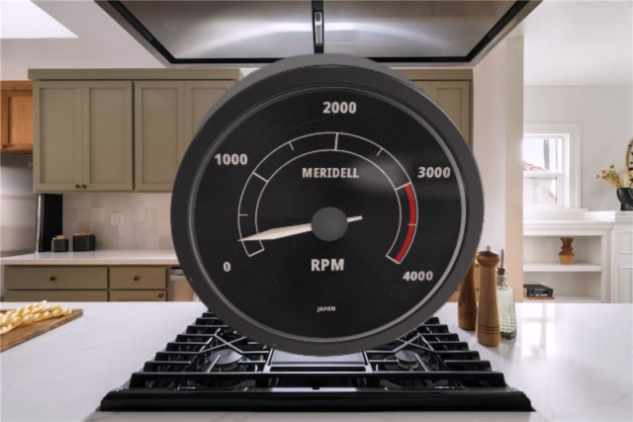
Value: 250 rpm
